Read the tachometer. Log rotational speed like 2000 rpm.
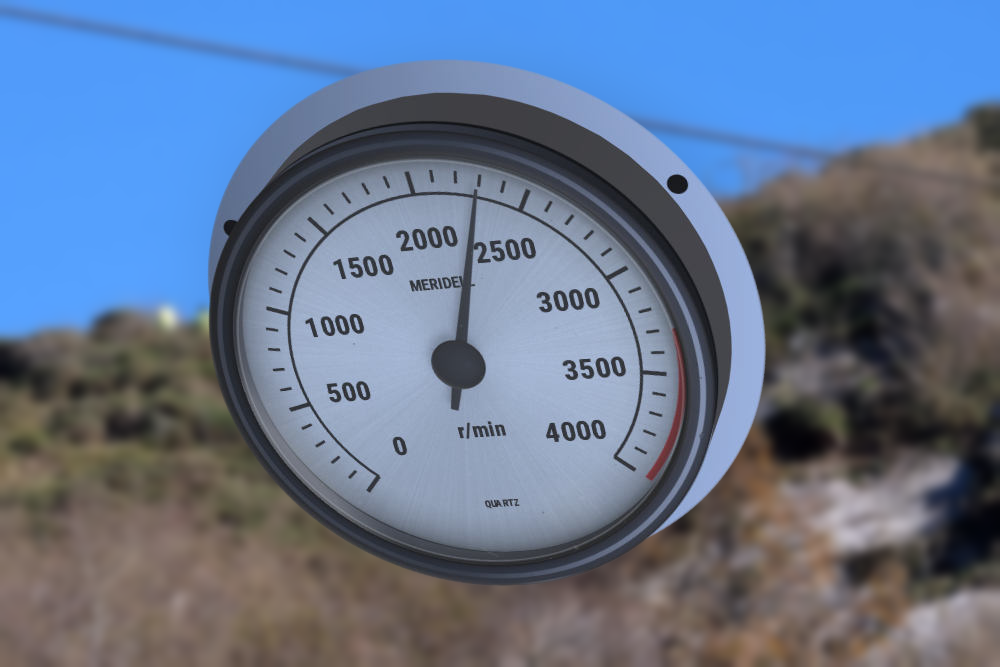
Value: 2300 rpm
